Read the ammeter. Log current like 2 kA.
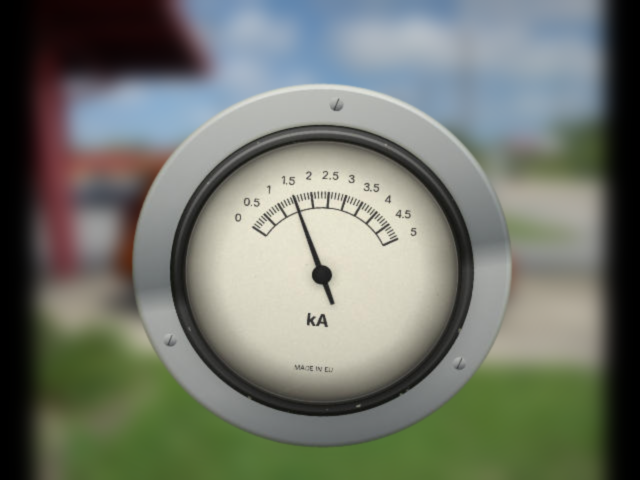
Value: 1.5 kA
